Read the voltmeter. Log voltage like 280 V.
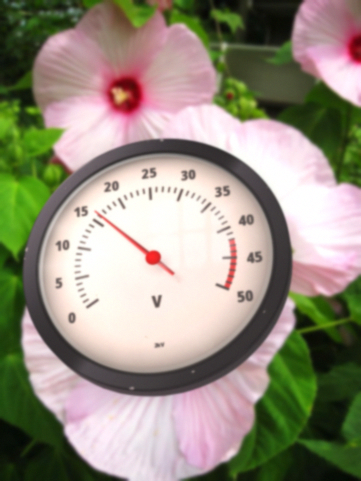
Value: 16 V
